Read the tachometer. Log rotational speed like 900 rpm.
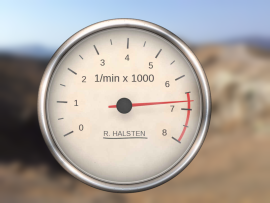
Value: 6750 rpm
